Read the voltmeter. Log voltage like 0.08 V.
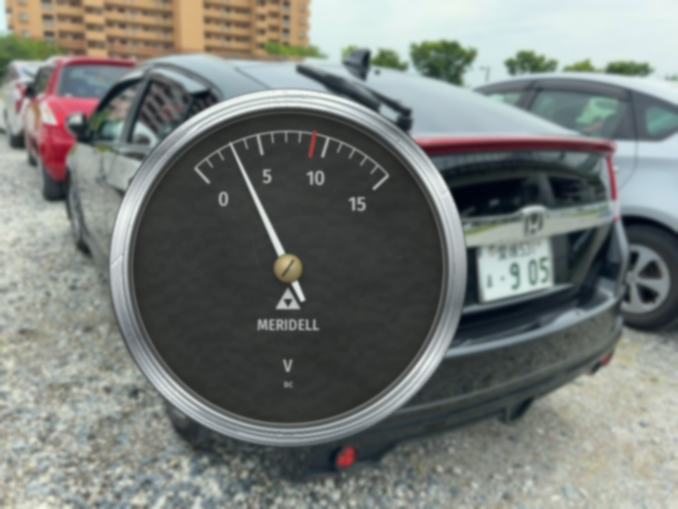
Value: 3 V
